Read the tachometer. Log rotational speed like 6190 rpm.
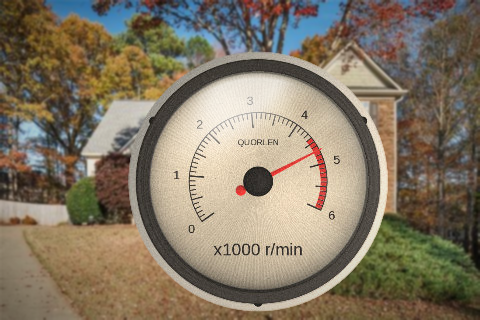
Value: 4700 rpm
